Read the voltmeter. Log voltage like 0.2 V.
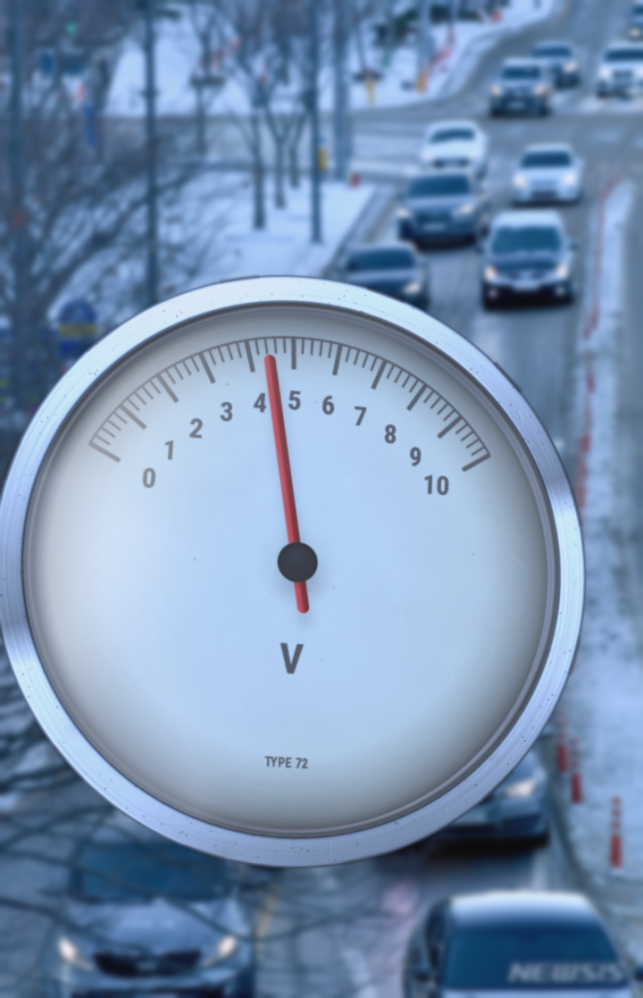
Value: 4.4 V
